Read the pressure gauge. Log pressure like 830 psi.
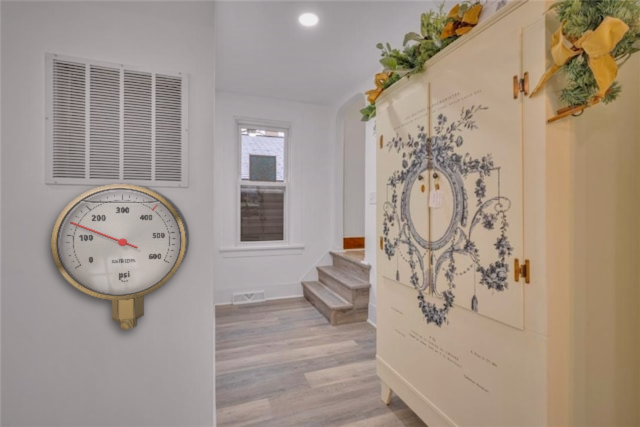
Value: 140 psi
